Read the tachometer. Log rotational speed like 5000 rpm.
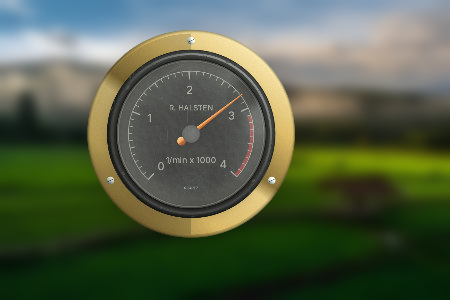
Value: 2800 rpm
